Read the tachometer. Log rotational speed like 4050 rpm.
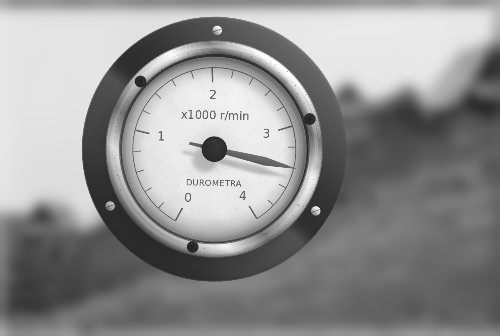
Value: 3400 rpm
